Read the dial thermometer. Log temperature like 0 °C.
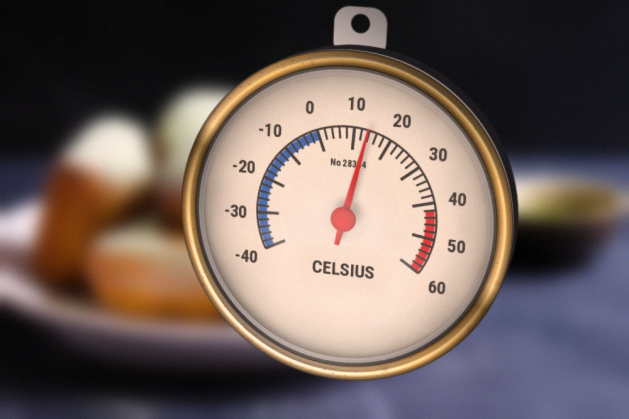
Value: 14 °C
